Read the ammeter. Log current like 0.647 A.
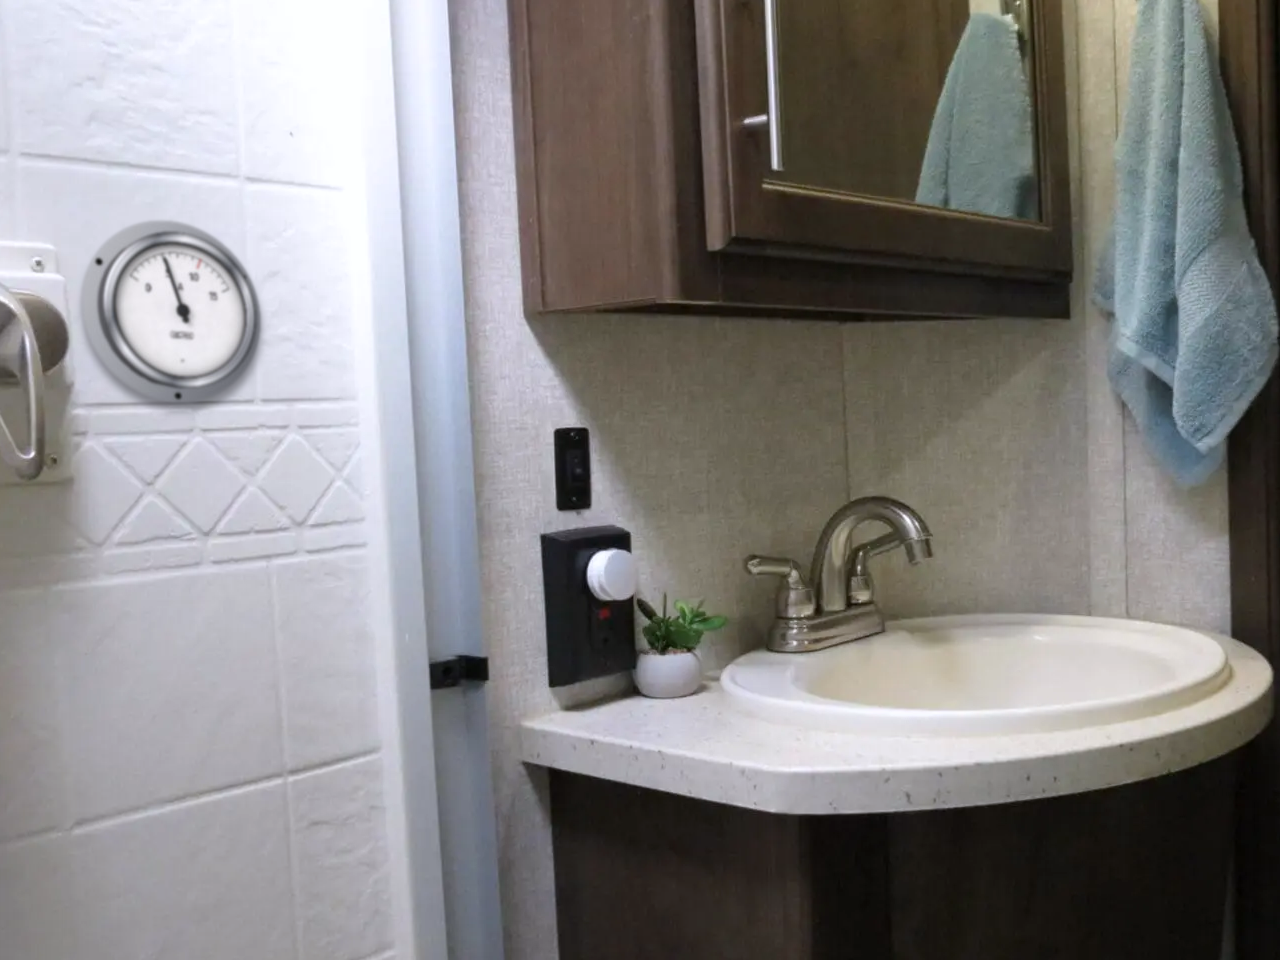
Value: 5 A
